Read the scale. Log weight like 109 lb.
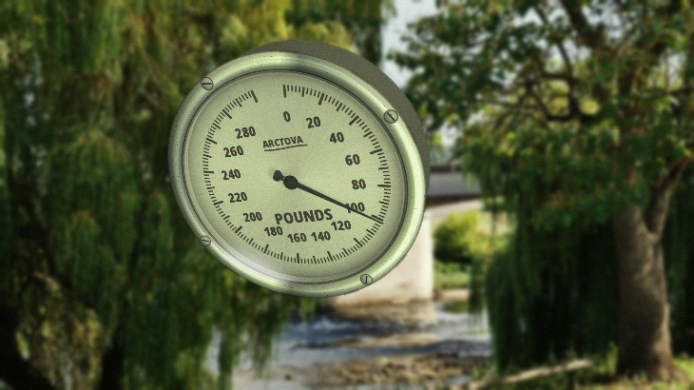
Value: 100 lb
